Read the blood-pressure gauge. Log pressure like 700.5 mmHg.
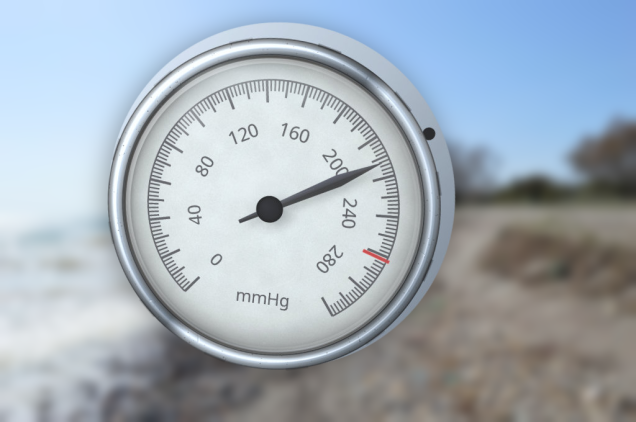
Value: 212 mmHg
